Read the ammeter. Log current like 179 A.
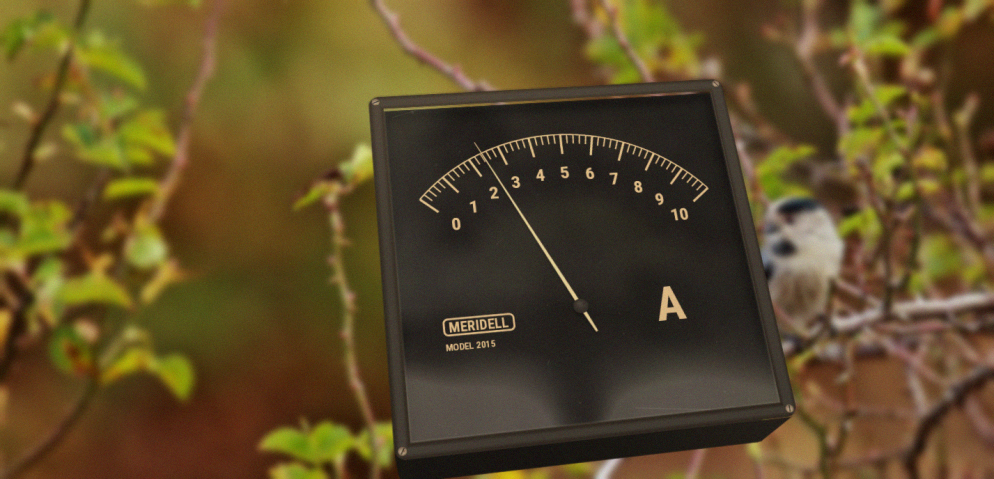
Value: 2.4 A
